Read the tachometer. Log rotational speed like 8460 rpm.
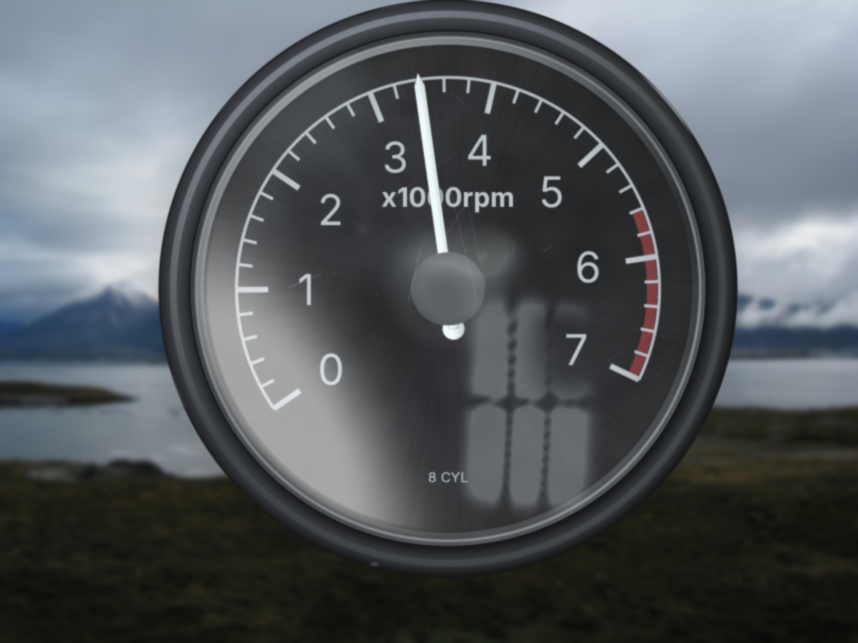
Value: 3400 rpm
